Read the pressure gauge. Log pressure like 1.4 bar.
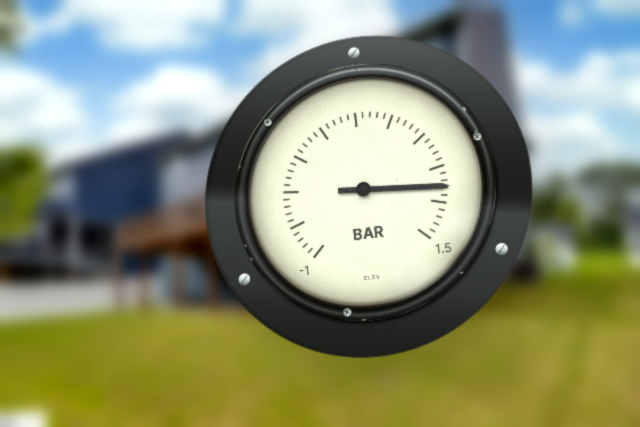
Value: 1.15 bar
